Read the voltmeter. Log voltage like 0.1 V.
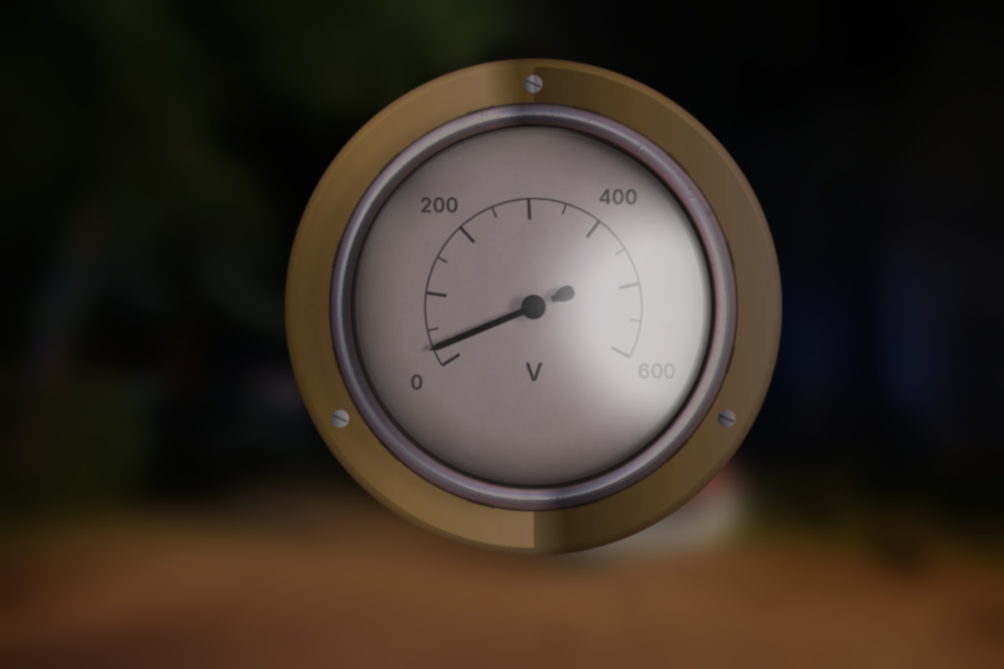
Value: 25 V
